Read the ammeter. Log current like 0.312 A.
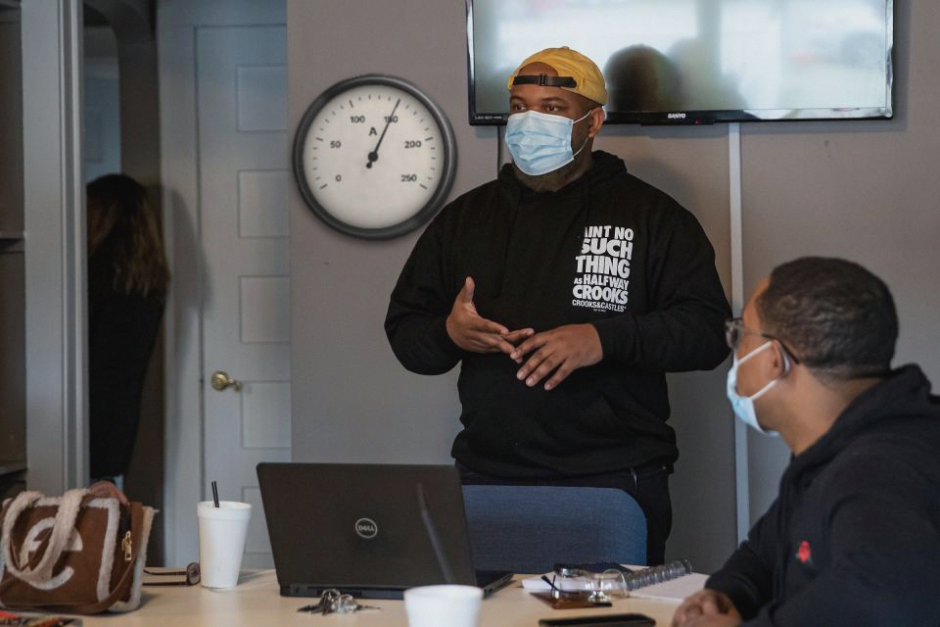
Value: 150 A
